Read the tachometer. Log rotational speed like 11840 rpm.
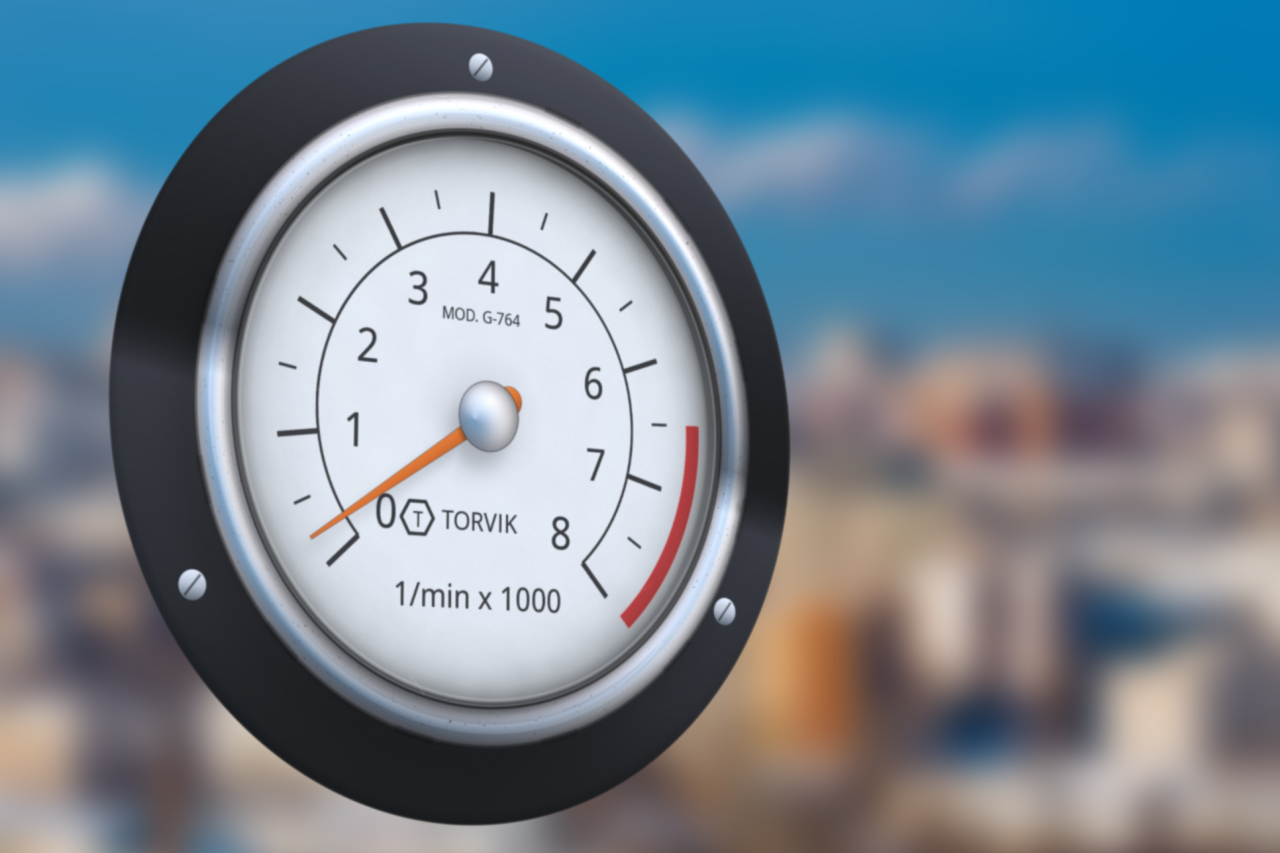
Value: 250 rpm
